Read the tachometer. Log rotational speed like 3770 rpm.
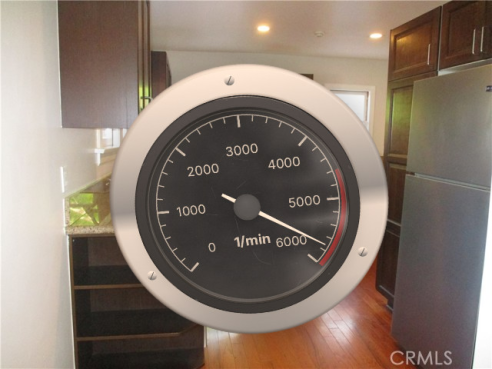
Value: 5700 rpm
